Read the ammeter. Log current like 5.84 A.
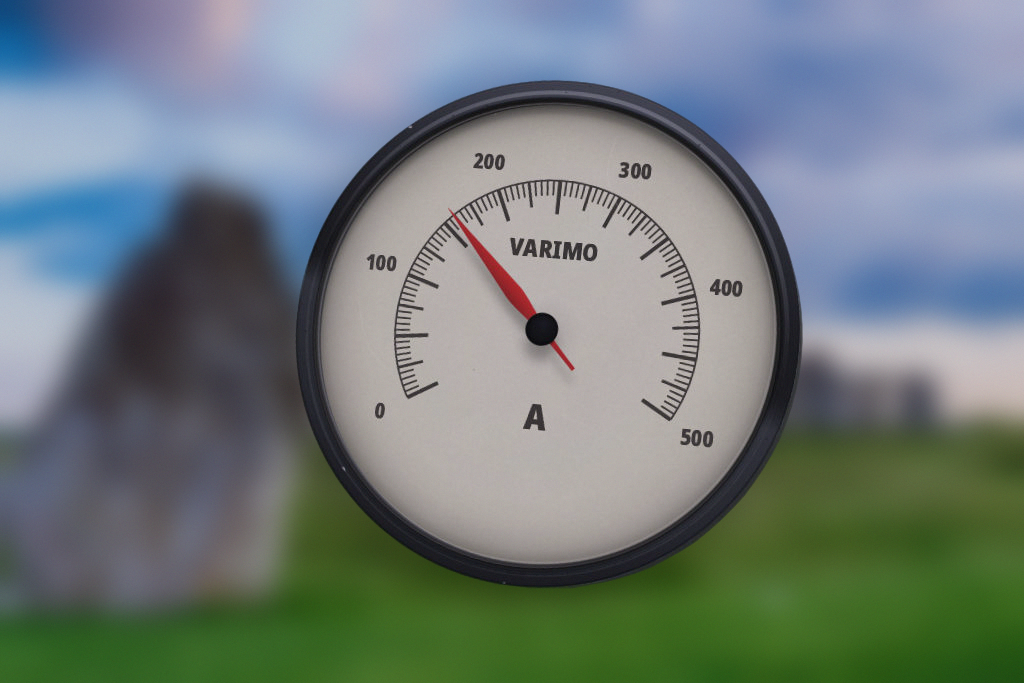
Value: 160 A
